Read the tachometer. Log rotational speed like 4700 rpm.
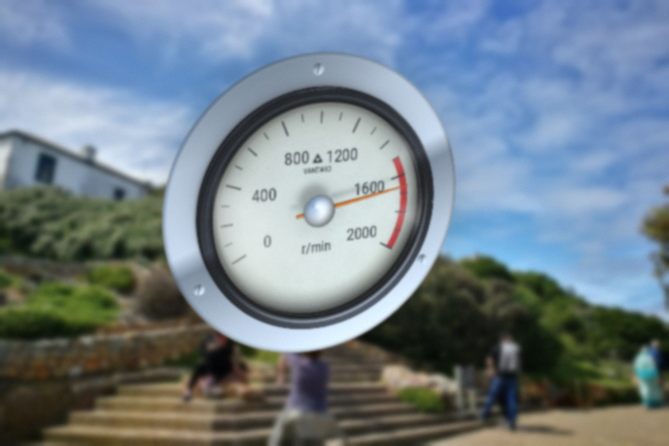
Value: 1650 rpm
